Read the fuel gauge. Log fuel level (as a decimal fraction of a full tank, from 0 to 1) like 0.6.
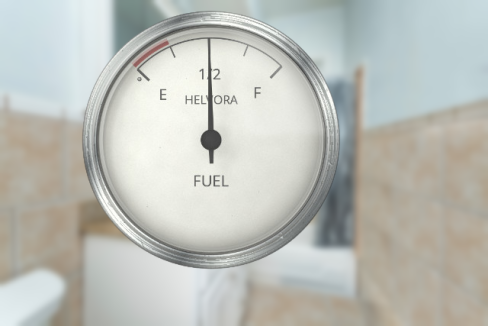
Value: 0.5
